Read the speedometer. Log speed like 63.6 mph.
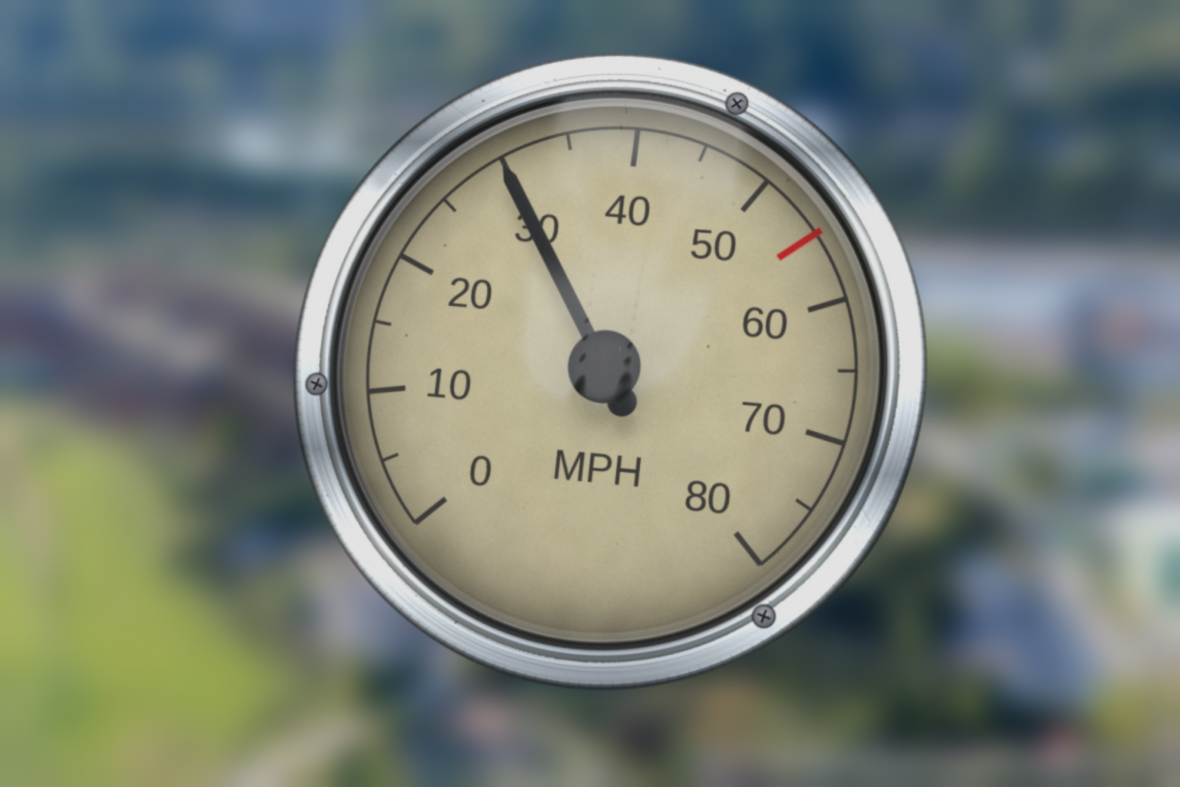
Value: 30 mph
